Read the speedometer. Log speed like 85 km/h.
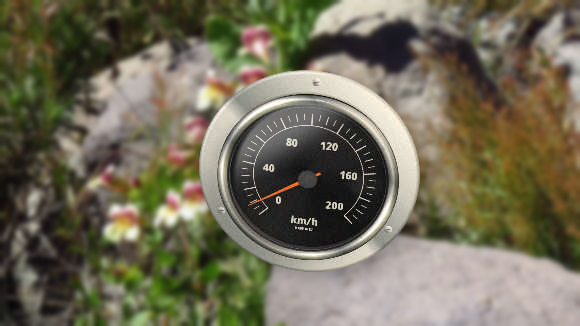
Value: 10 km/h
